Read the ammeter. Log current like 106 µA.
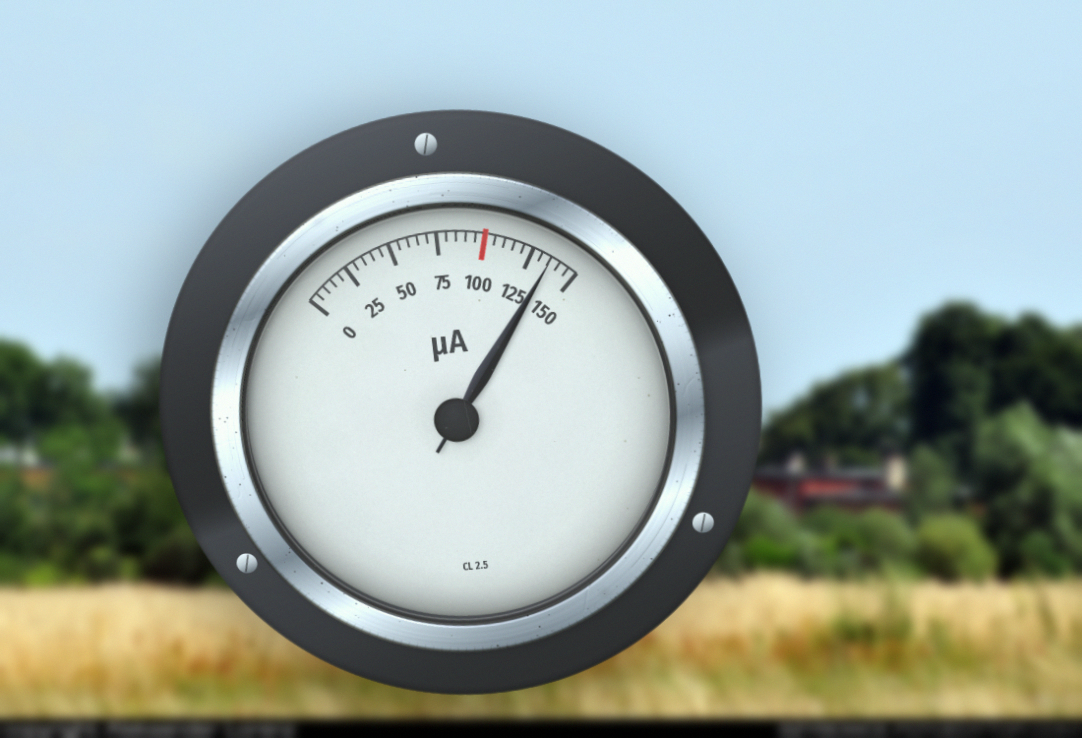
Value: 135 µA
